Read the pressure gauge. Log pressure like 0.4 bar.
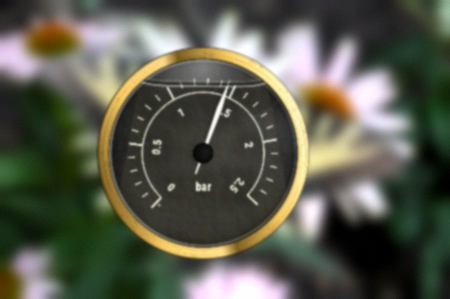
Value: 1.45 bar
